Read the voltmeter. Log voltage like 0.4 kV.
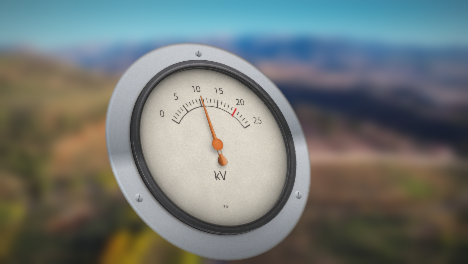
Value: 10 kV
